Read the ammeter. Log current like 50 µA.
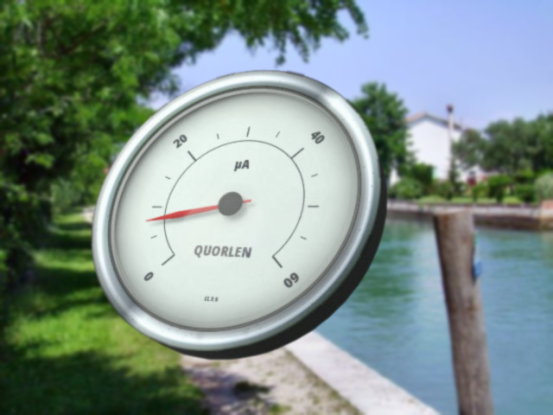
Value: 7.5 µA
